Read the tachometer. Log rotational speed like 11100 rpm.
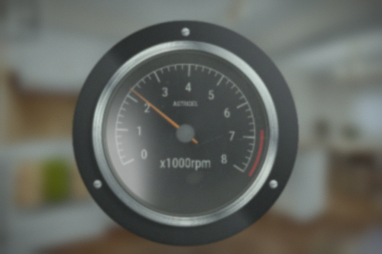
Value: 2200 rpm
